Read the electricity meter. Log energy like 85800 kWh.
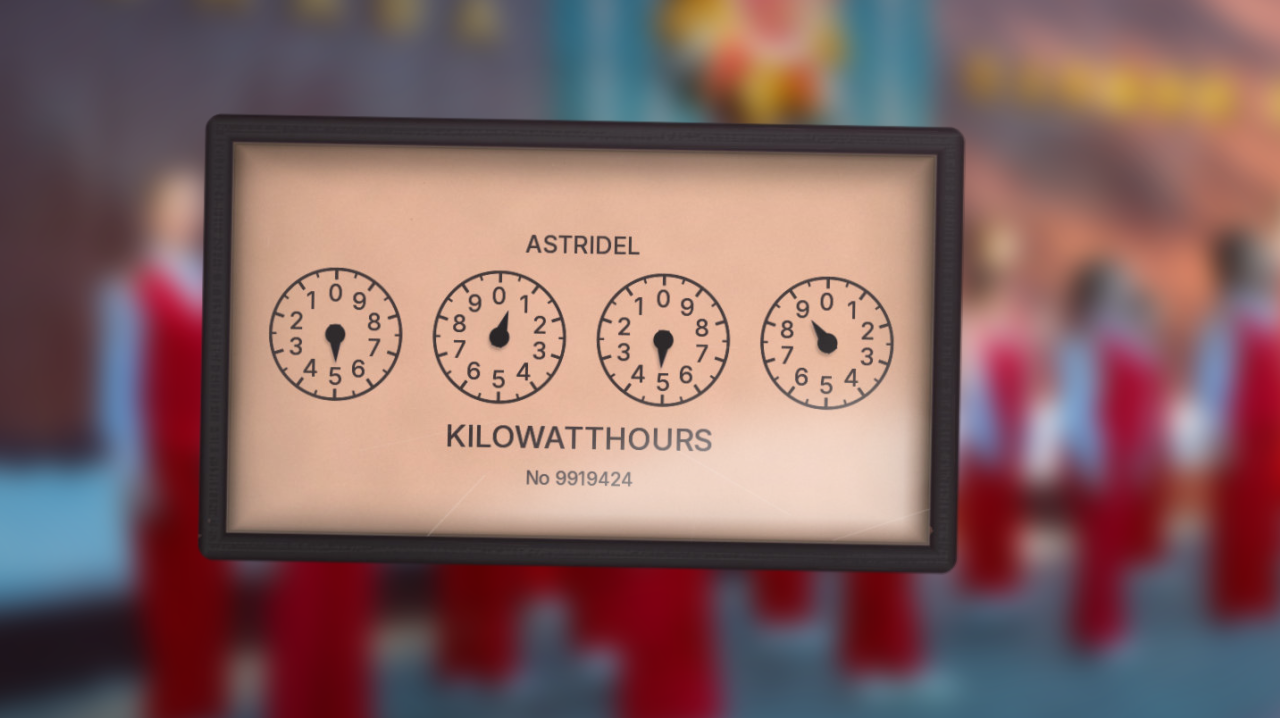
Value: 5049 kWh
